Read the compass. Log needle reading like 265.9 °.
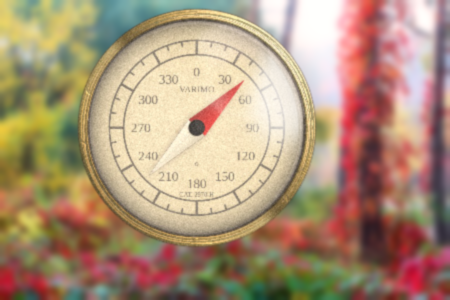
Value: 45 °
